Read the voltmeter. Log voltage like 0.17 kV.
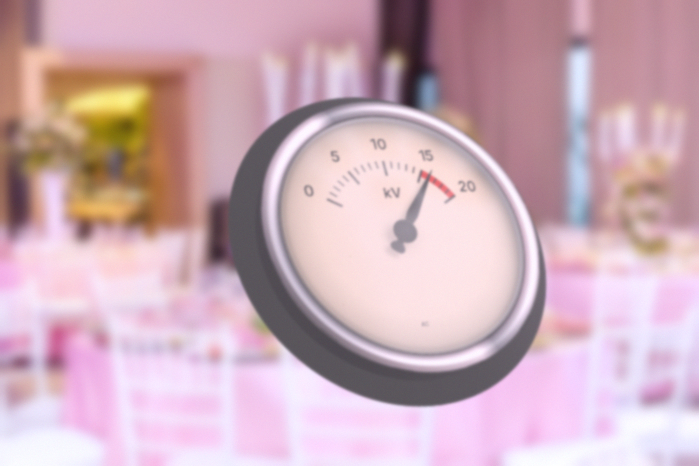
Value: 16 kV
